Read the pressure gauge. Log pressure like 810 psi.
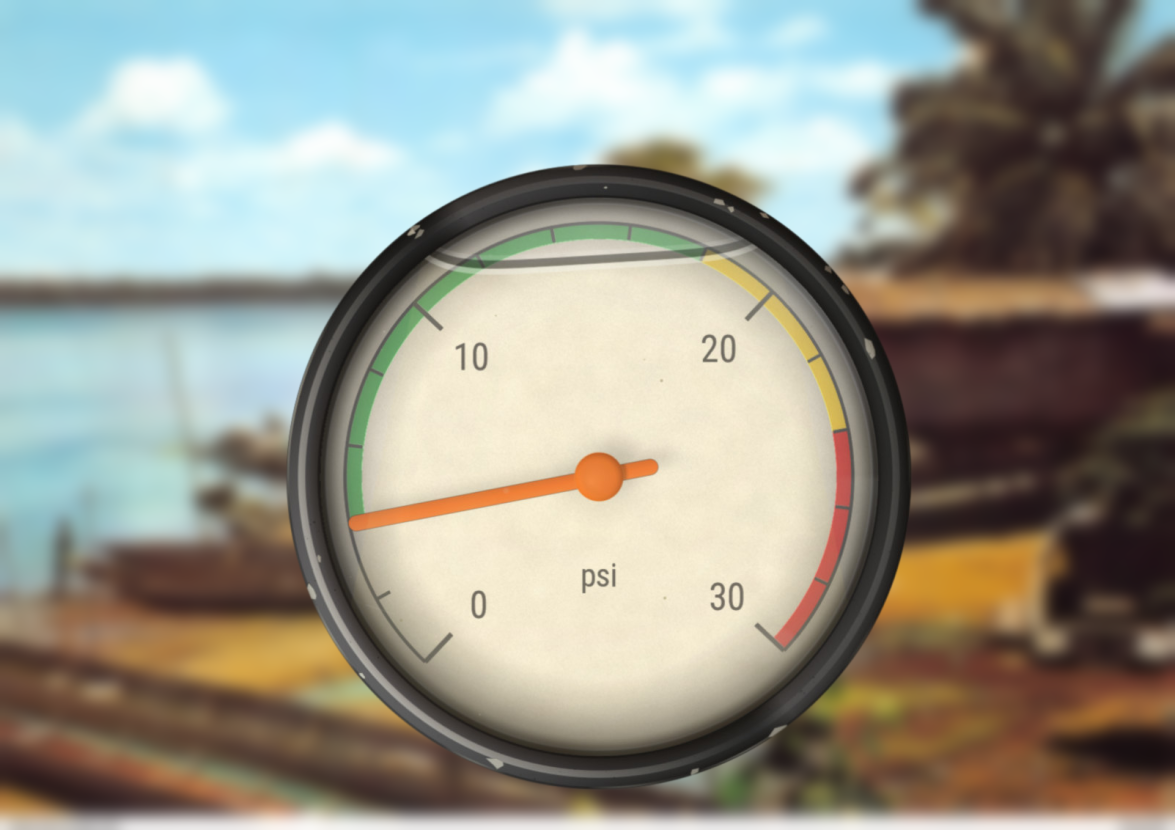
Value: 4 psi
